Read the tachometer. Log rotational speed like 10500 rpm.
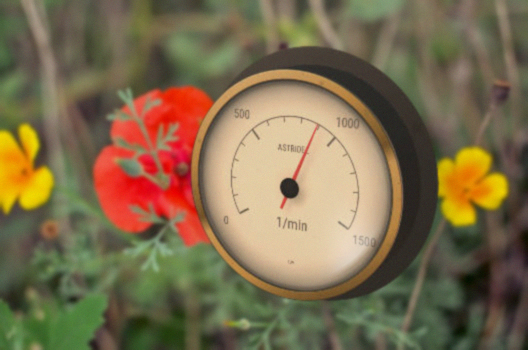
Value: 900 rpm
